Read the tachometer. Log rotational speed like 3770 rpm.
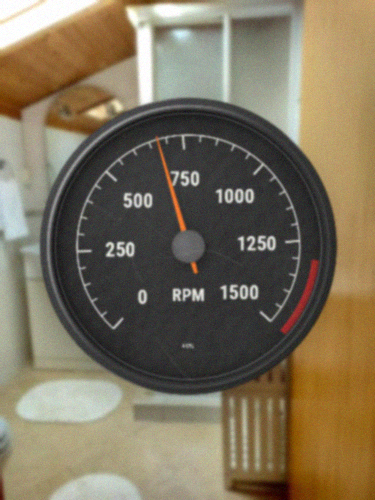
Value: 675 rpm
